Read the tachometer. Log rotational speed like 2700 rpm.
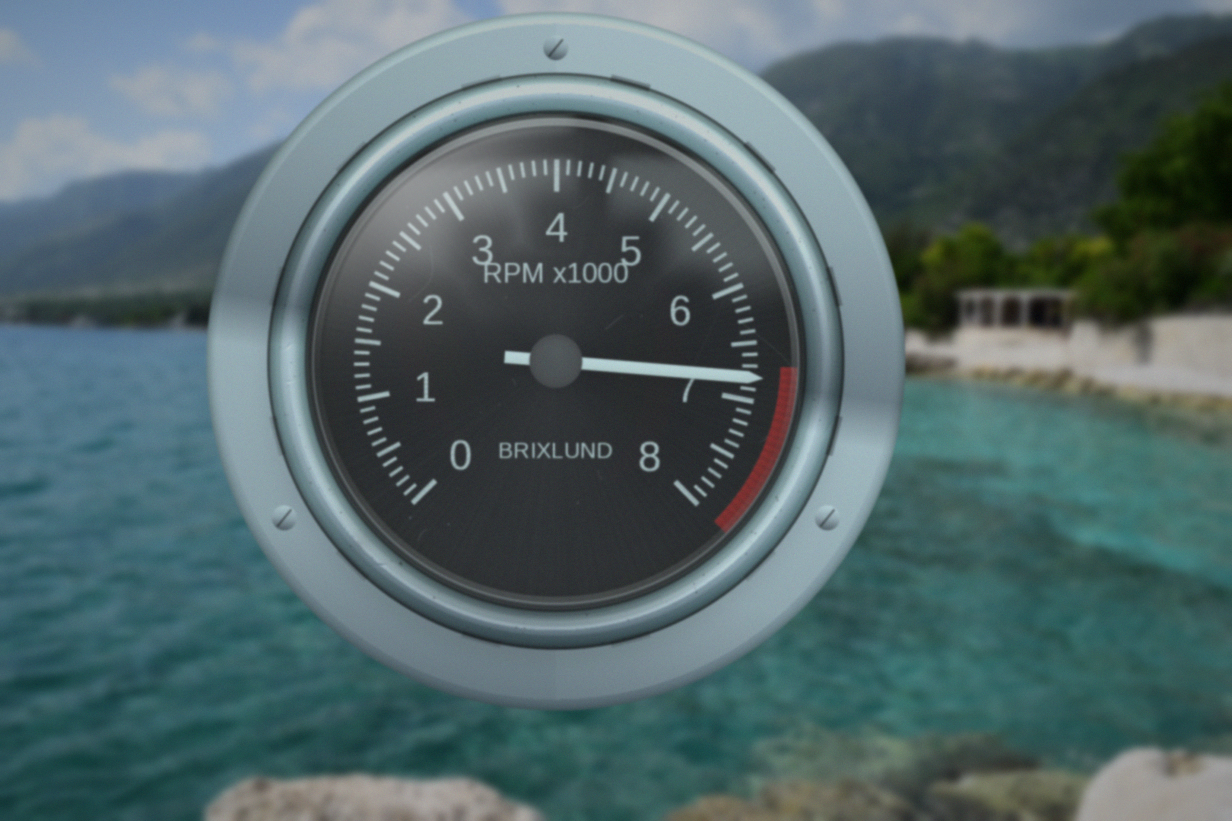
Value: 6800 rpm
